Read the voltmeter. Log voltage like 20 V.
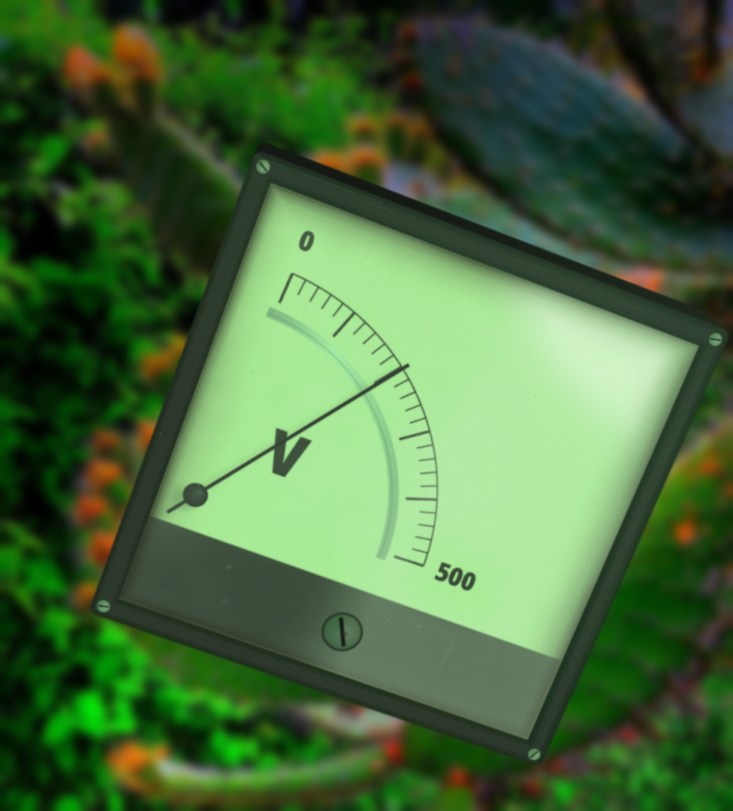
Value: 200 V
